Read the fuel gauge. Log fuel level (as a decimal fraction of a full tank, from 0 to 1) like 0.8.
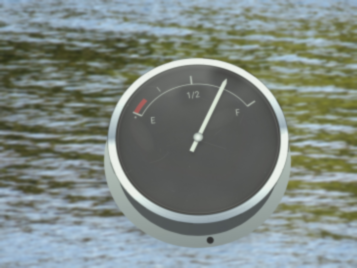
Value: 0.75
